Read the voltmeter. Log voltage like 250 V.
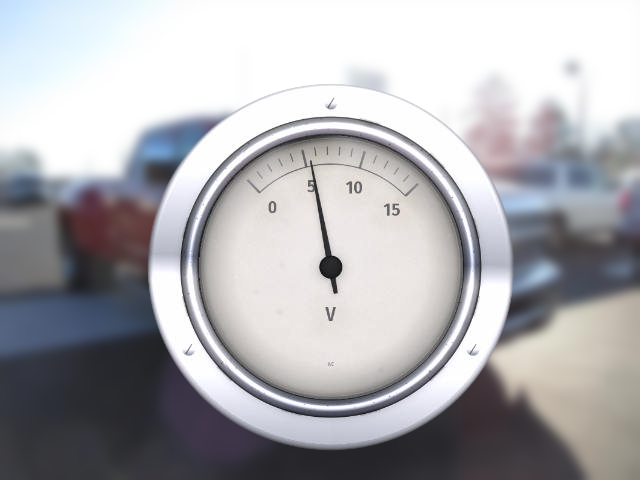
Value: 5.5 V
